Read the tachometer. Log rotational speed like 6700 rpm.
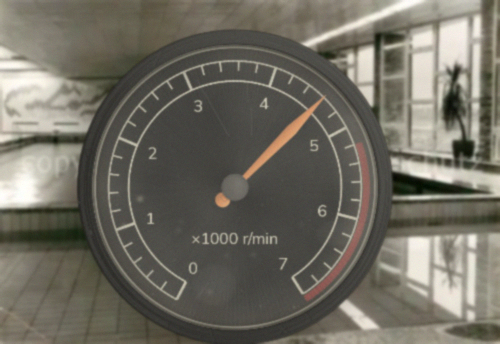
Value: 4600 rpm
